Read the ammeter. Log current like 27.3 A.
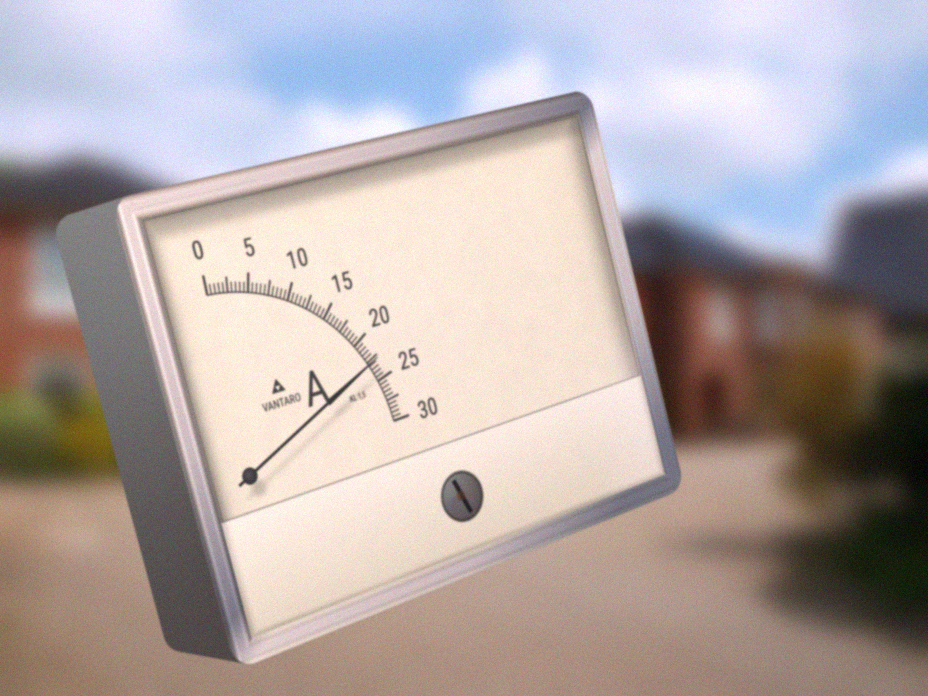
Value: 22.5 A
